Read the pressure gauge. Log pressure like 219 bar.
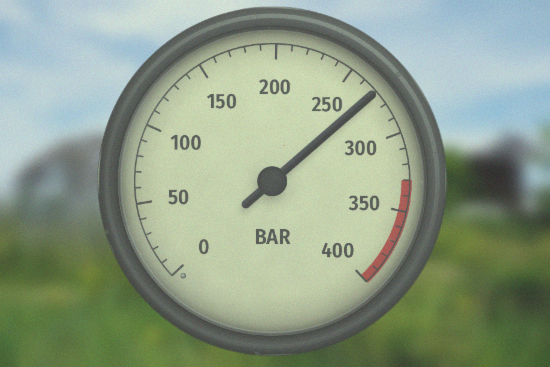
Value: 270 bar
